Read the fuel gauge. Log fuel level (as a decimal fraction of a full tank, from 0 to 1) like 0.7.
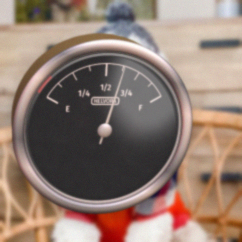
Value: 0.625
